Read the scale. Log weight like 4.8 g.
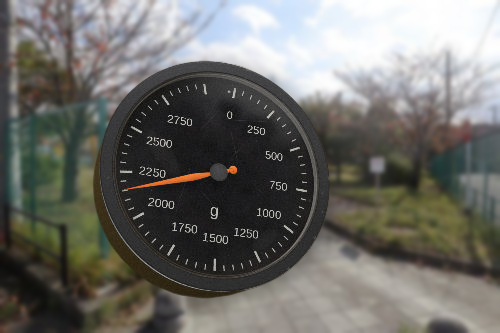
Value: 2150 g
